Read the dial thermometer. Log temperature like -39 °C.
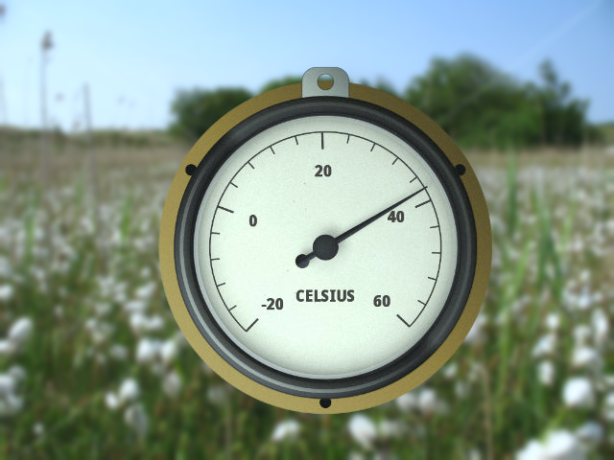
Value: 38 °C
